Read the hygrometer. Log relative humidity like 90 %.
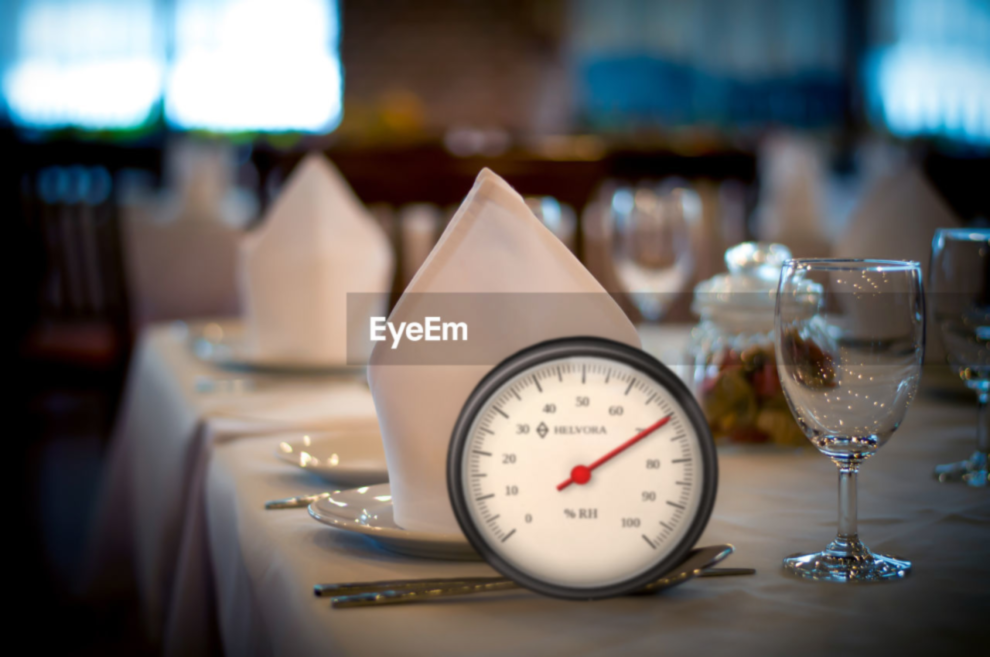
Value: 70 %
